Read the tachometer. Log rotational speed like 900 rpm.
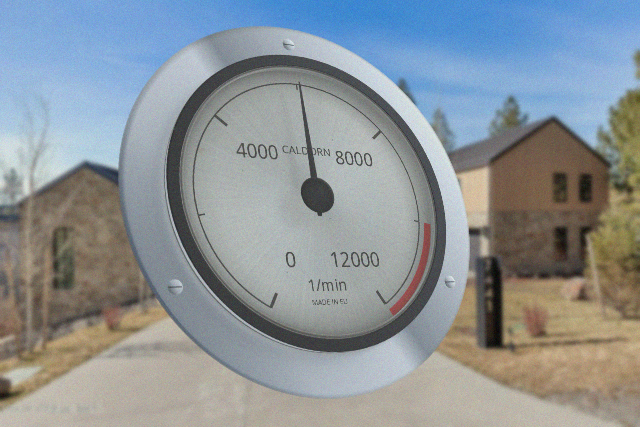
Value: 6000 rpm
